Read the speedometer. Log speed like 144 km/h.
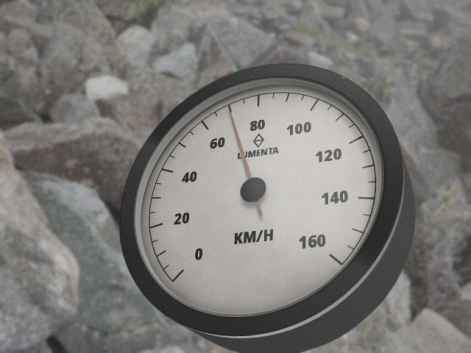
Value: 70 km/h
